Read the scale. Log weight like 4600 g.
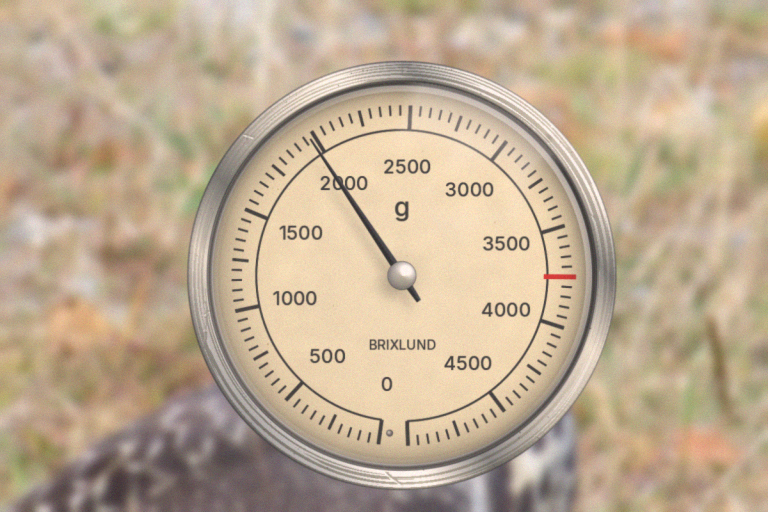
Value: 1975 g
